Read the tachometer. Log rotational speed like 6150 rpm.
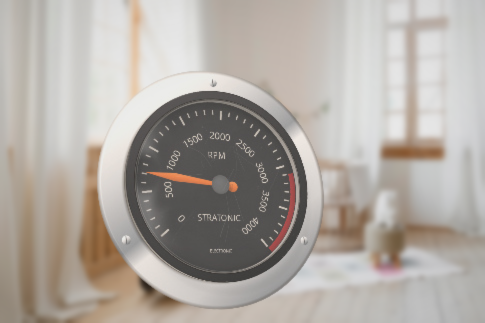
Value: 700 rpm
